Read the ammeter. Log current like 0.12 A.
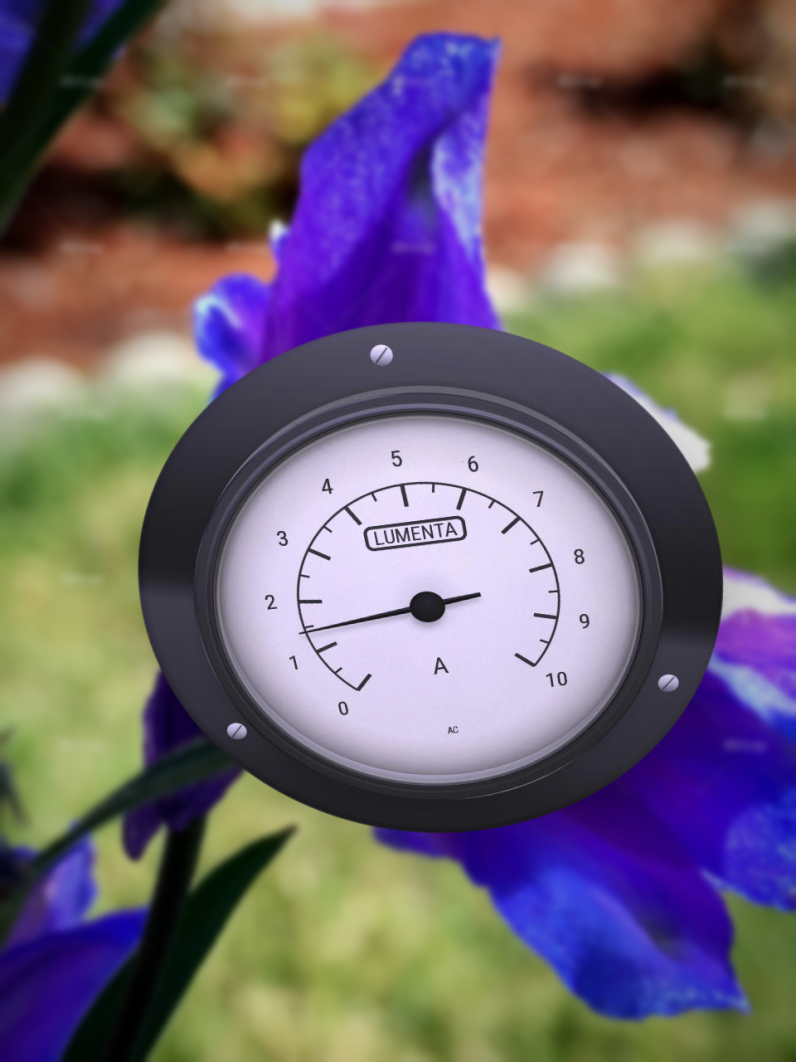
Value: 1.5 A
